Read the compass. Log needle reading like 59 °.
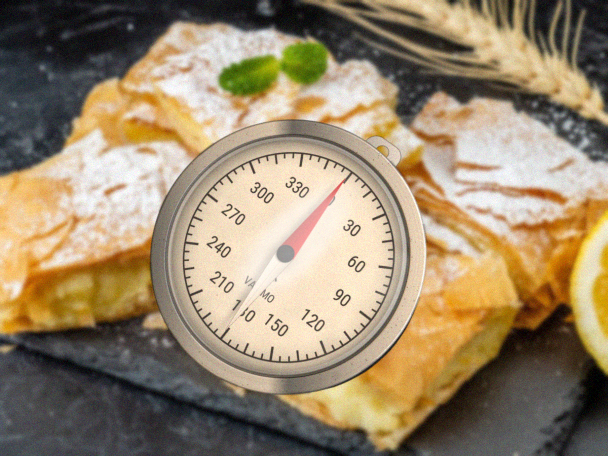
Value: 0 °
